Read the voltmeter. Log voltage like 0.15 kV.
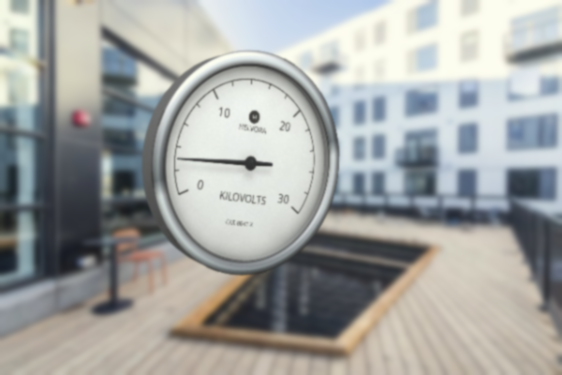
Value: 3 kV
